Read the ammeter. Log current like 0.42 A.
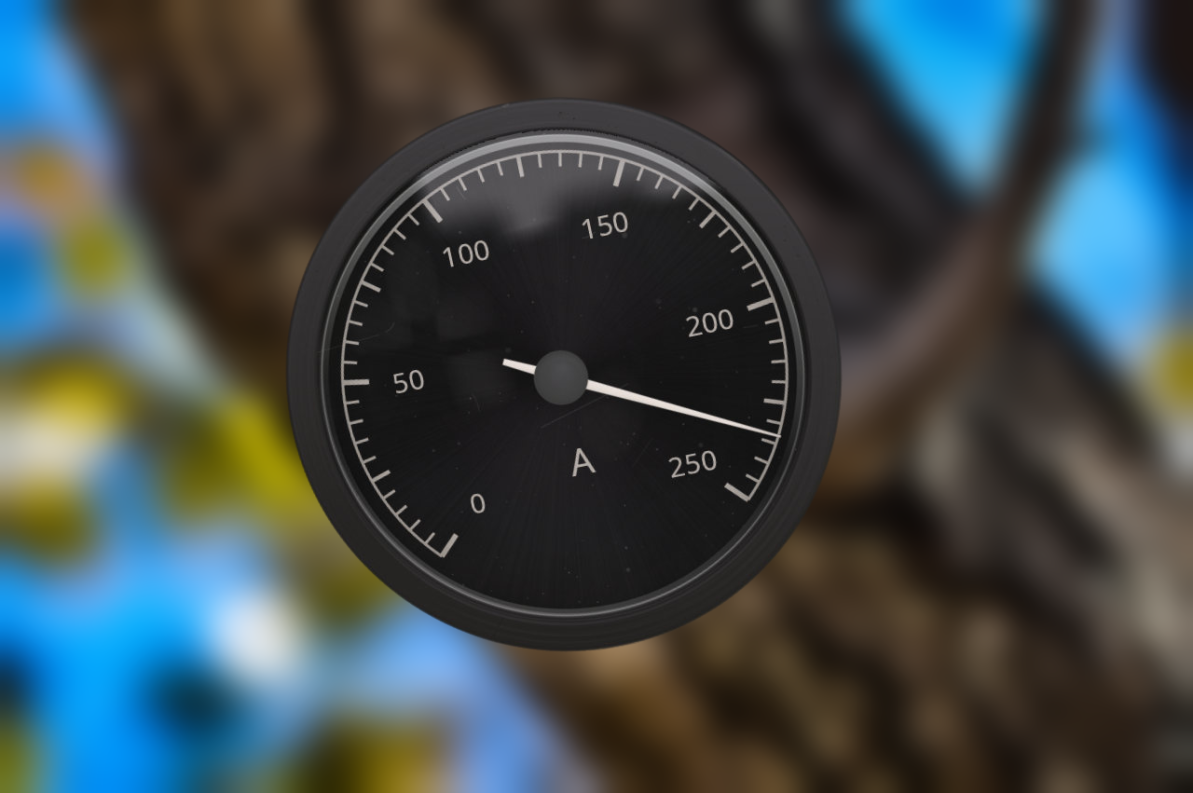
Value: 232.5 A
